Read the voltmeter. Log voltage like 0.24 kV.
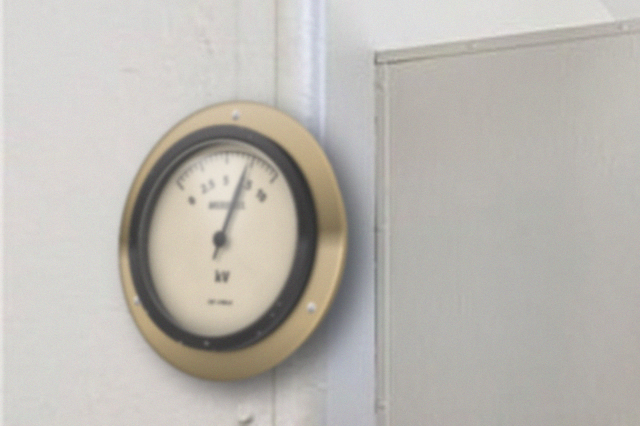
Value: 7.5 kV
